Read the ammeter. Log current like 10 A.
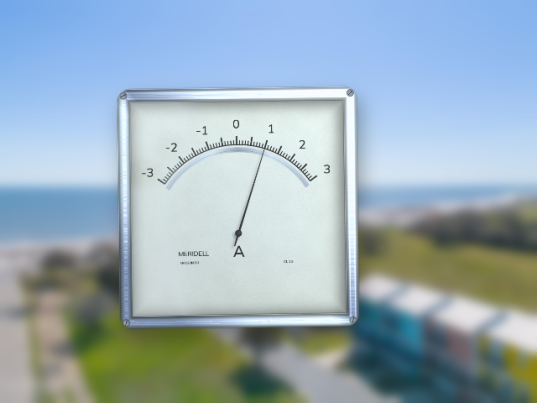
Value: 1 A
